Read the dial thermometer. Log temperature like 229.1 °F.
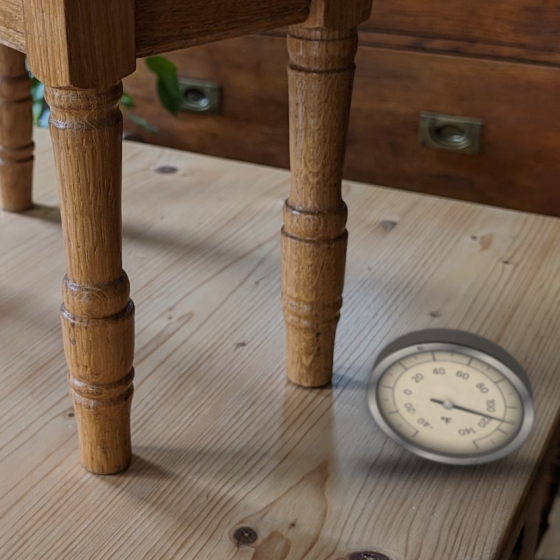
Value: 110 °F
